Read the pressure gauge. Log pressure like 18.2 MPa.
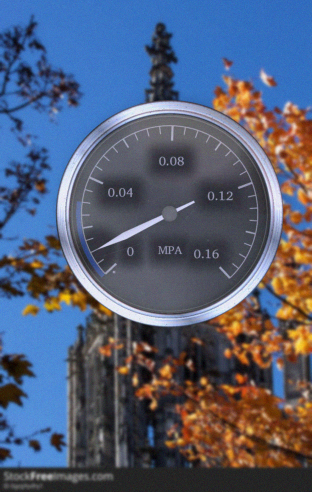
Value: 0.01 MPa
